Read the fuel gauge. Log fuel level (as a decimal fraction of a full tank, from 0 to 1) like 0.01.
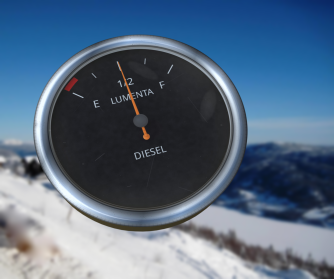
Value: 0.5
